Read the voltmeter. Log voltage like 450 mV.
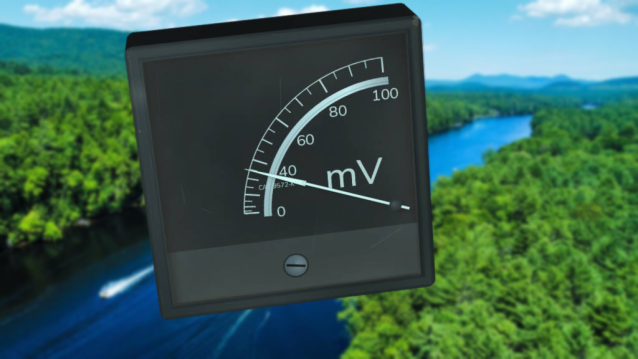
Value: 35 mV
